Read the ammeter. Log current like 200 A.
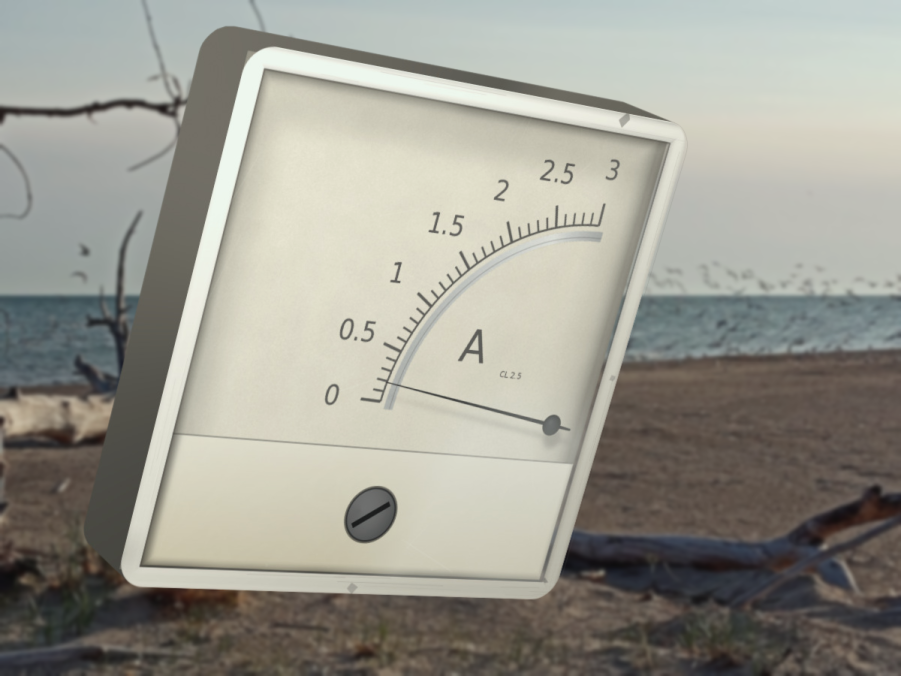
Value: 0.2 A
